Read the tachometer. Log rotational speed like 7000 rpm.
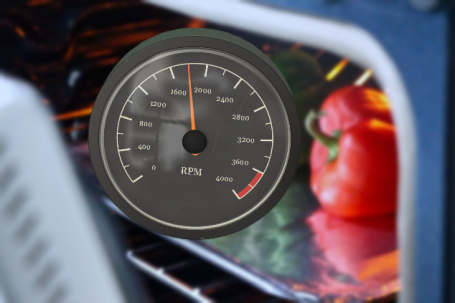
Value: 1800 rpm
